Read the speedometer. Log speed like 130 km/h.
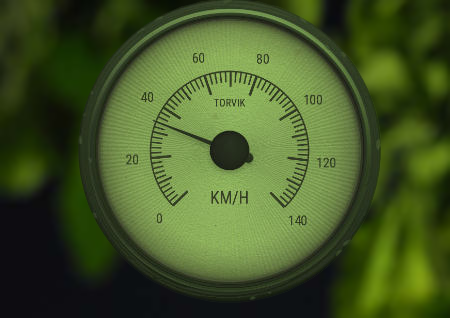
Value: 34 km/h
